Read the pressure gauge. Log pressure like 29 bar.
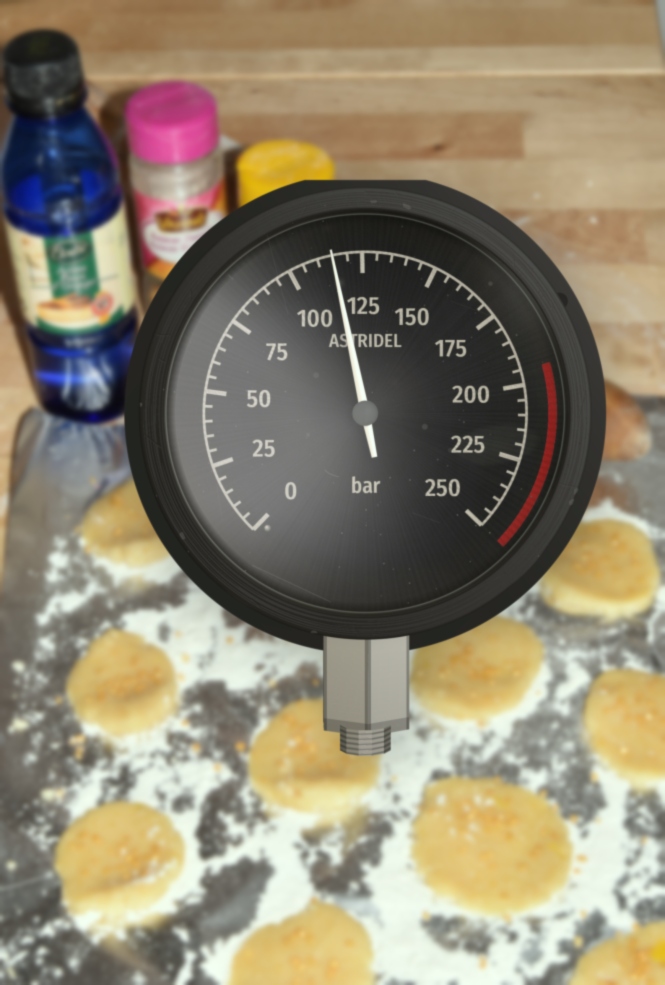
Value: 115 bar
